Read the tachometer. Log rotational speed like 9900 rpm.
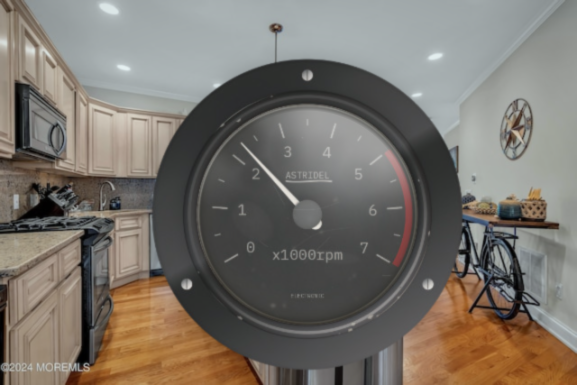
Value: 2250 rpm
